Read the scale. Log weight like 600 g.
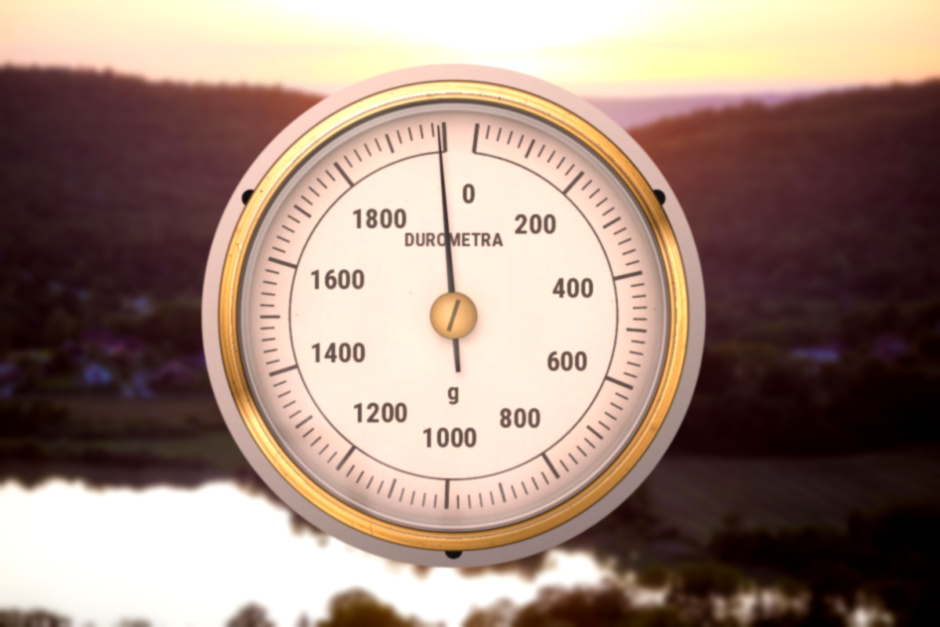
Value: 1990 g
